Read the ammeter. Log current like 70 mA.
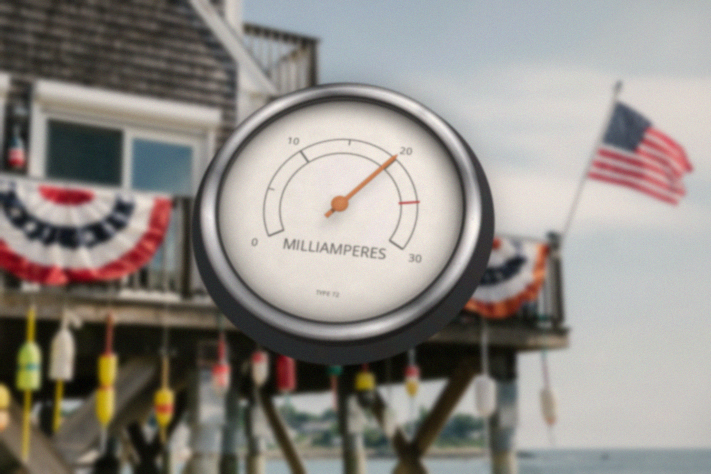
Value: 20 mA
